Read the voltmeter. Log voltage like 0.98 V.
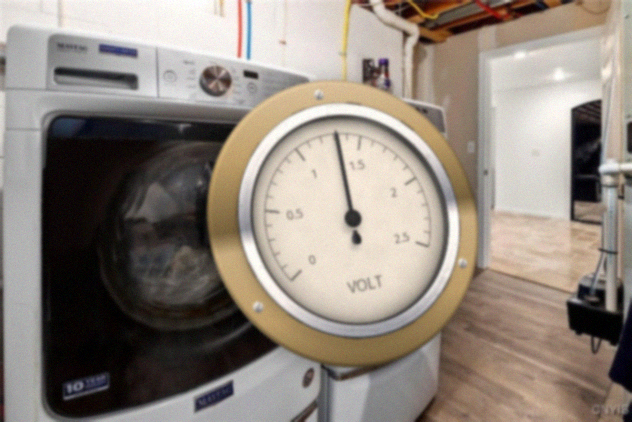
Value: 1.3 V
